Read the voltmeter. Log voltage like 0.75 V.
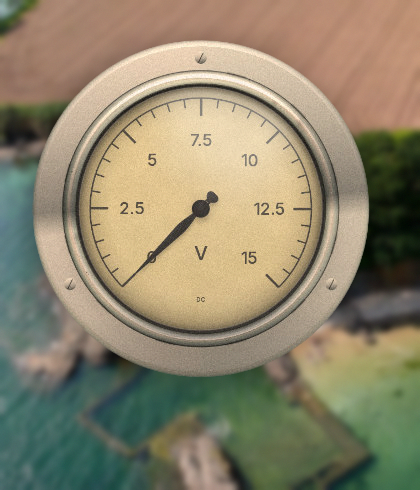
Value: 0 V
